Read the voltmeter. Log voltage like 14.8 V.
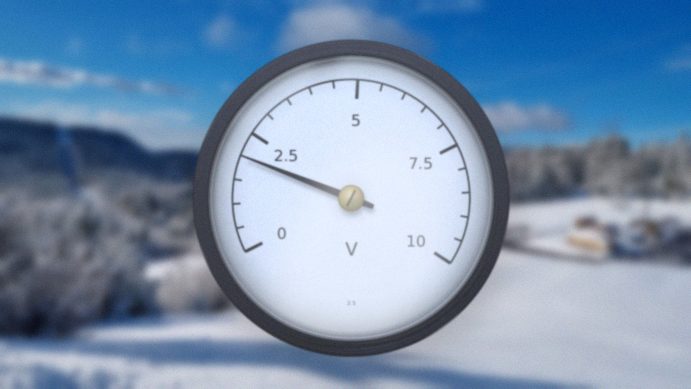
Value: 2 V
